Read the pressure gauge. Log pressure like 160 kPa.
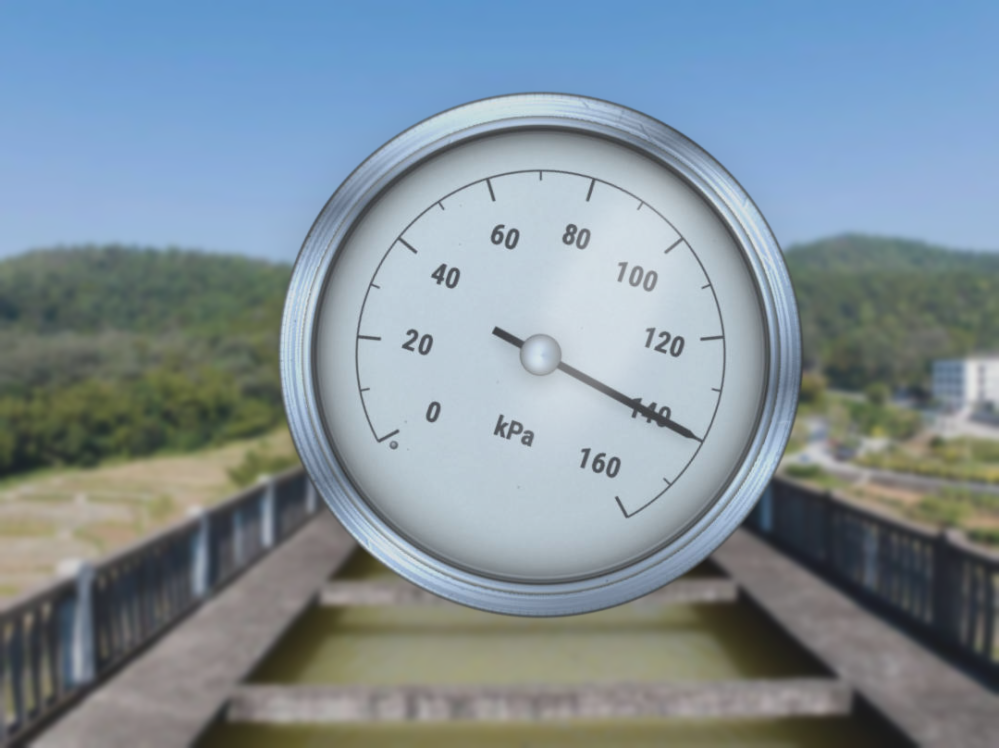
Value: 140 kPa
